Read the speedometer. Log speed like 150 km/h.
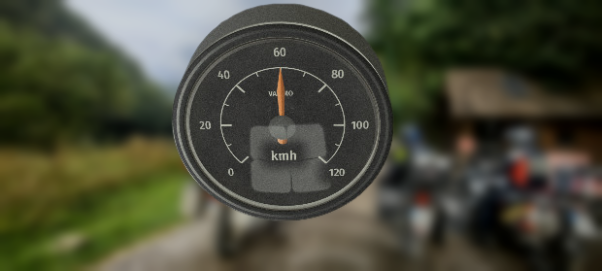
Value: 60 km/h
